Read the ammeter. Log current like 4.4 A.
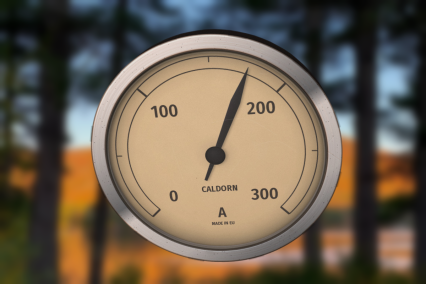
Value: 175 A
